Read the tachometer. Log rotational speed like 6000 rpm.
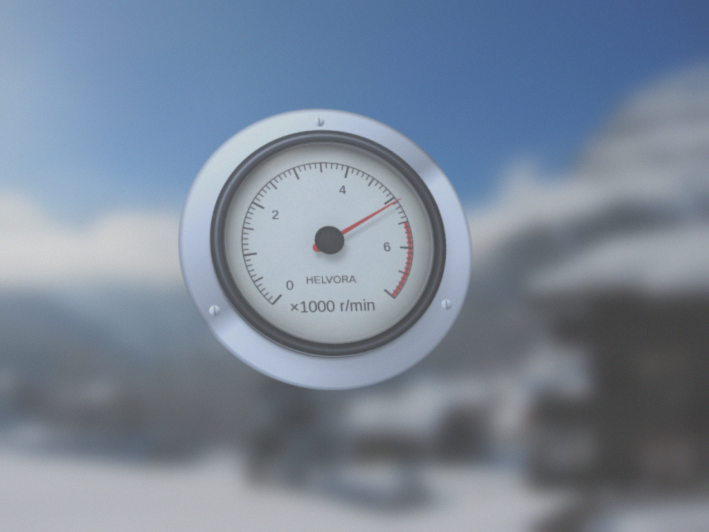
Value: 5100 rpm
